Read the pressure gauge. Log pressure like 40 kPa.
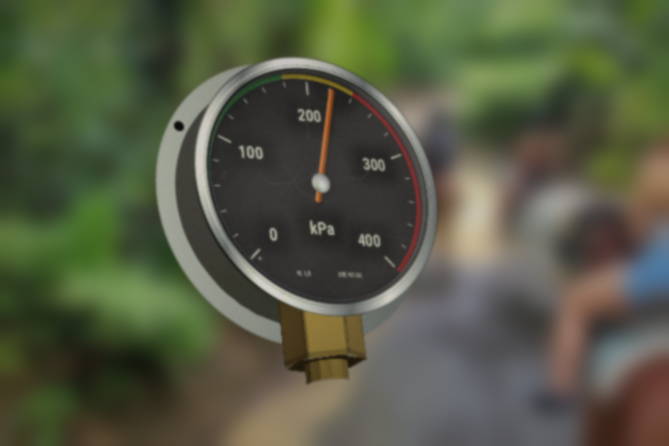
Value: 220 kPa
